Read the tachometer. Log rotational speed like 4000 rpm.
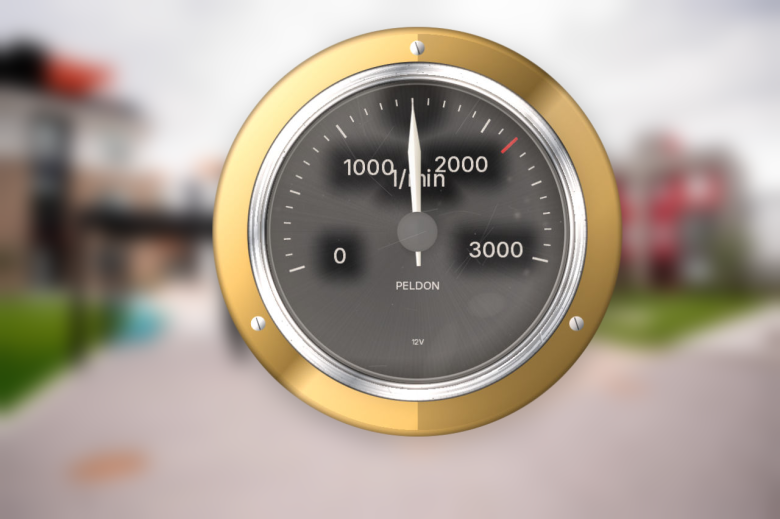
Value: 1500 rpm
